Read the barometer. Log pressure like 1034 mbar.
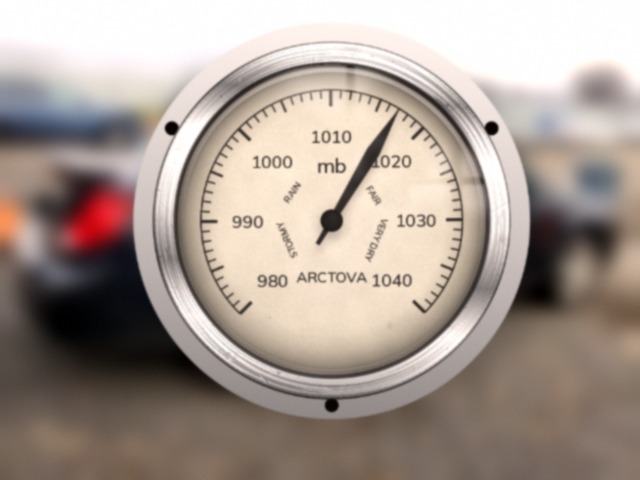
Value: 1017 mbar
